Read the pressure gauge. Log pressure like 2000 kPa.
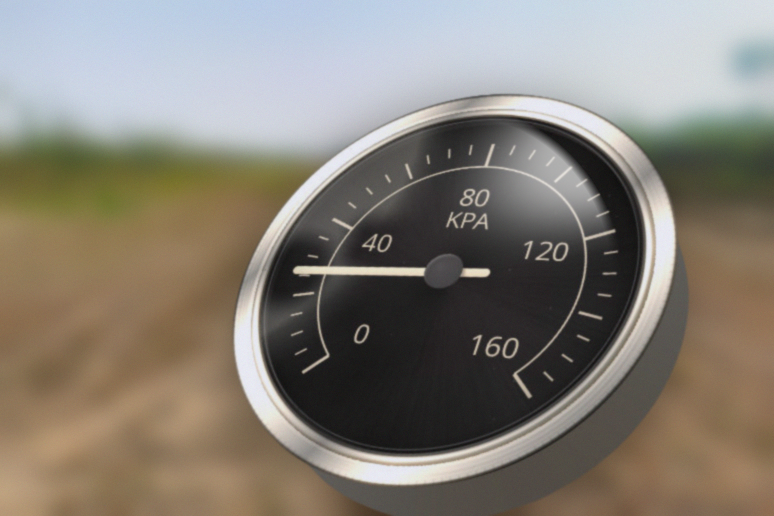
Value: 25 kPa
